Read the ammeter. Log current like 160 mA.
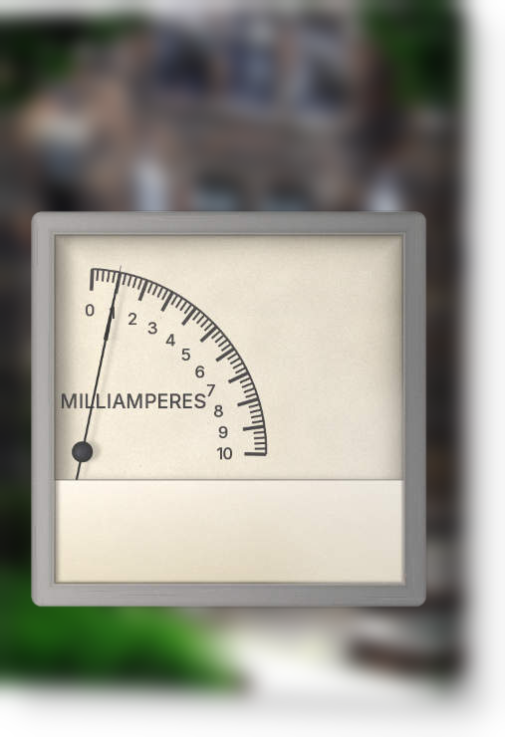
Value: 1 mA
